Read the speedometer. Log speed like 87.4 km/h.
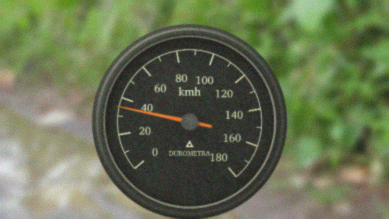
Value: 35 km/h
